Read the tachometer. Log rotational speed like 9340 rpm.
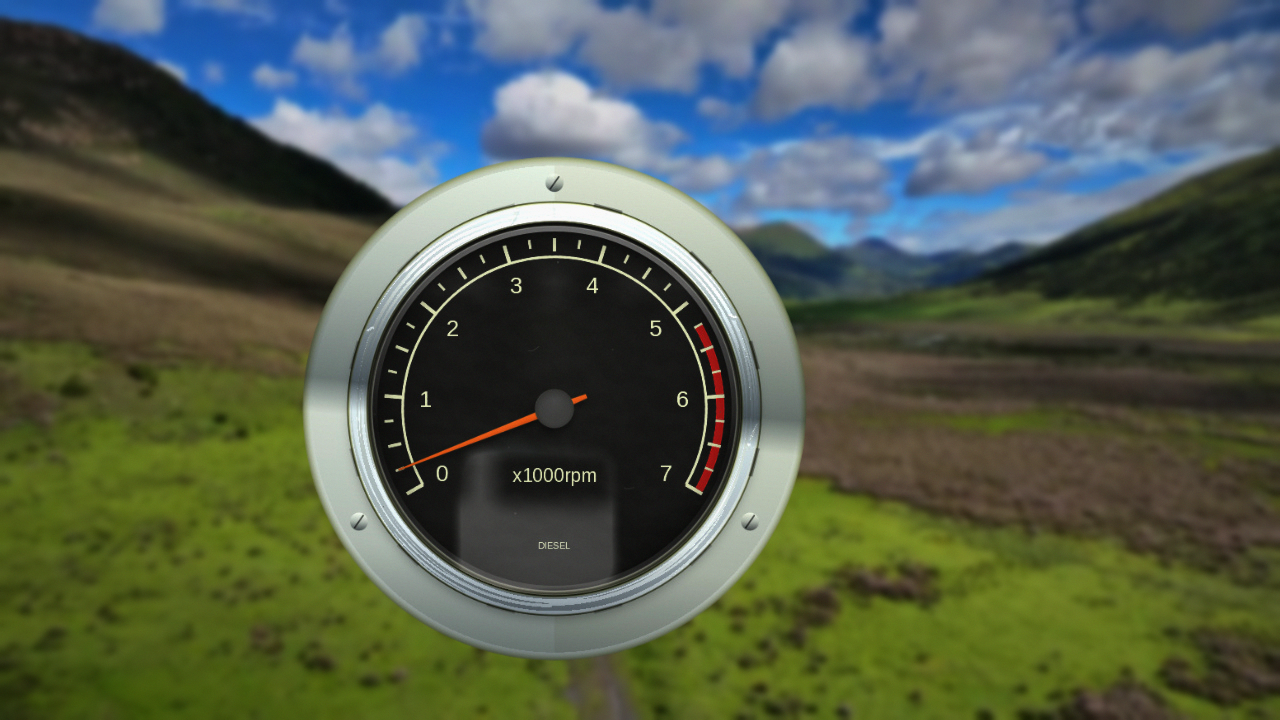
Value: 250 rpm
